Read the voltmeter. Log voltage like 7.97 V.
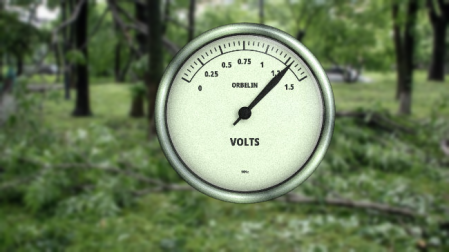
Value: 1.3 V
